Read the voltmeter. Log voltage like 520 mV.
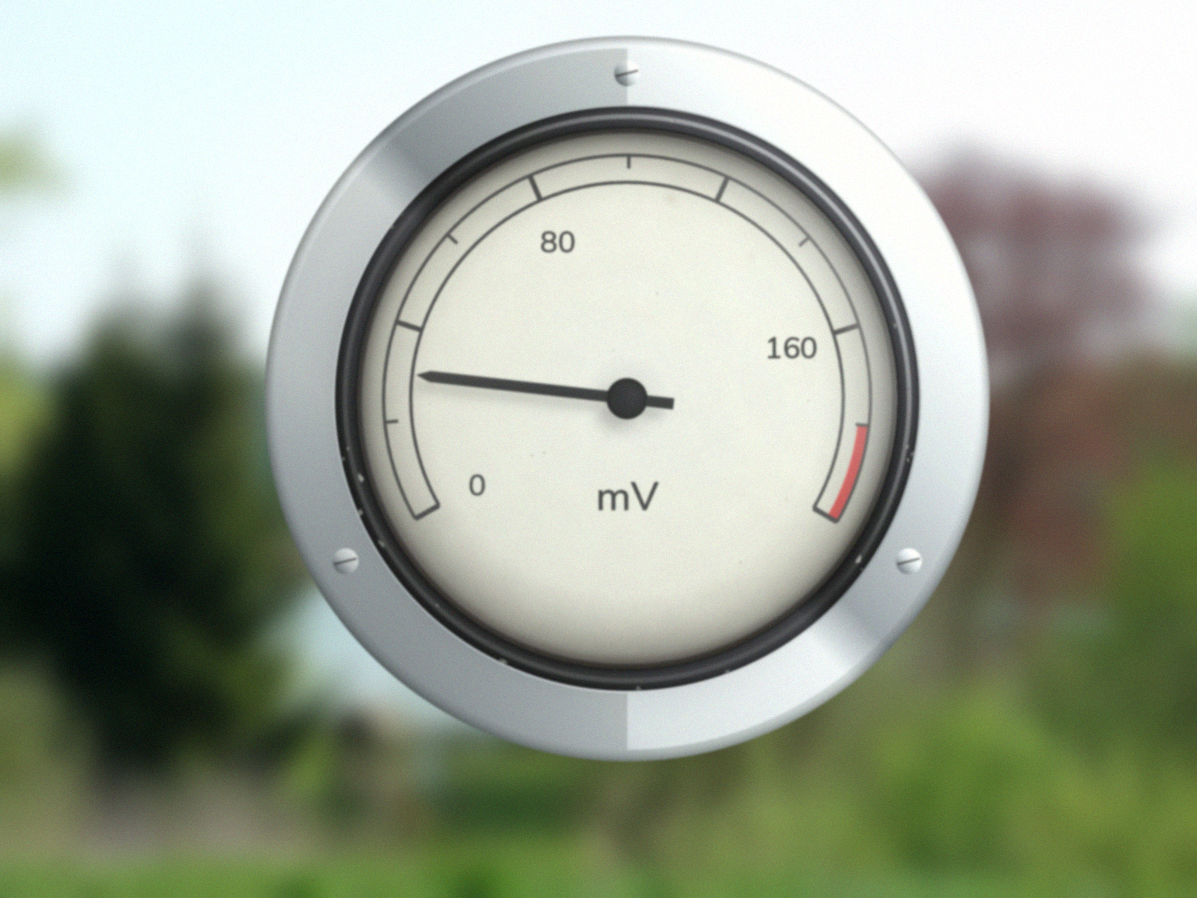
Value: 30 mV
